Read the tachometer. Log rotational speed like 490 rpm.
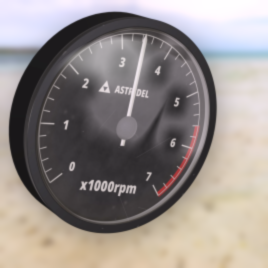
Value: 3400 rpm
